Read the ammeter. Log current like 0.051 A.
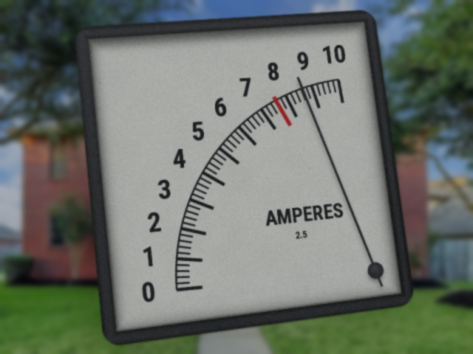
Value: 8.6 A
